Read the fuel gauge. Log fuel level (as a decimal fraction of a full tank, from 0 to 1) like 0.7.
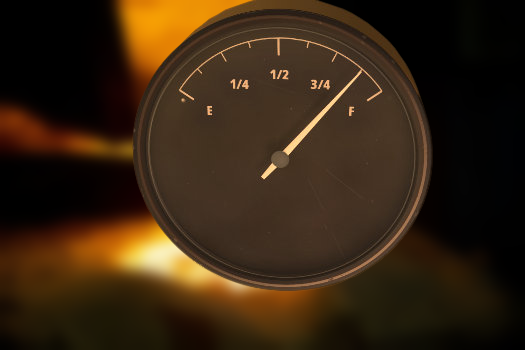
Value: 0.875
